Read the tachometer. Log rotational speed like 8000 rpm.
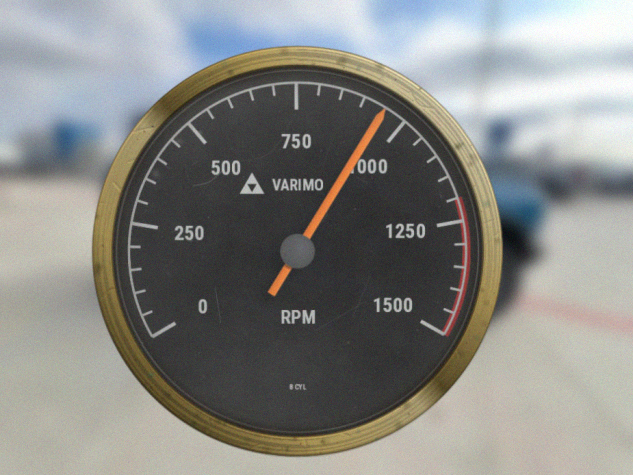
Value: 950 rpm
